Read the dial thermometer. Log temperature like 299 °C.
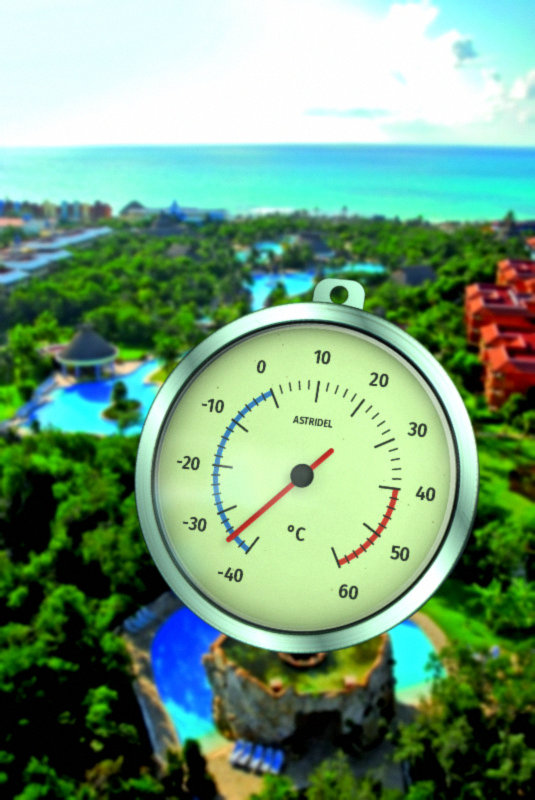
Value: -36 °C
